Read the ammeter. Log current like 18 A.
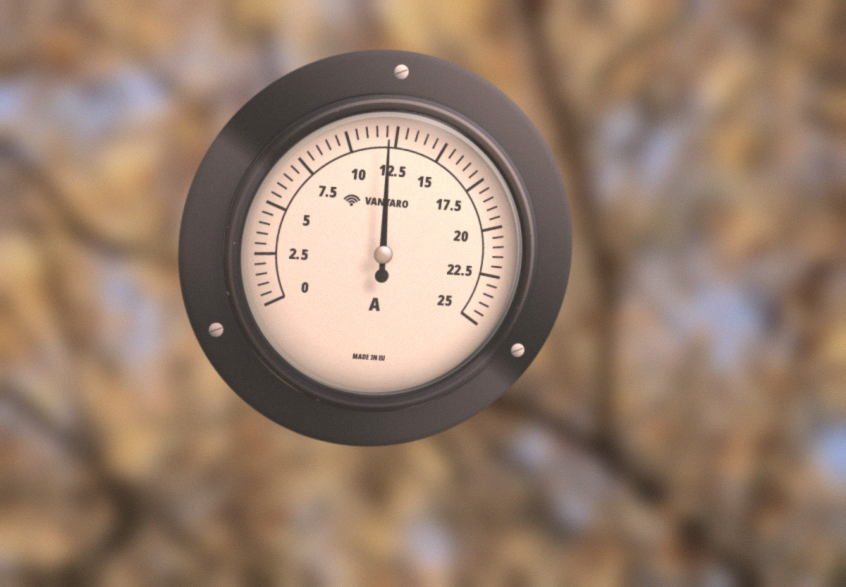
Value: 12 A
